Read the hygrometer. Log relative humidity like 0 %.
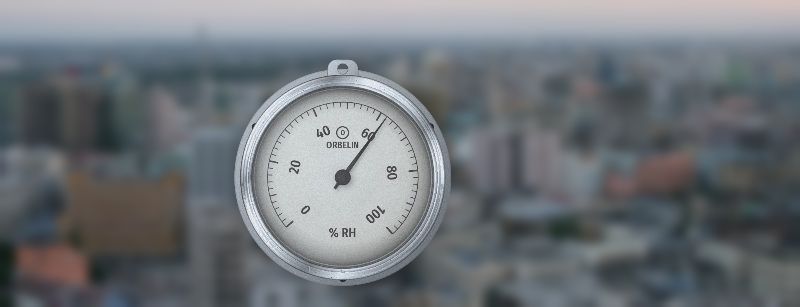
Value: 62 %
